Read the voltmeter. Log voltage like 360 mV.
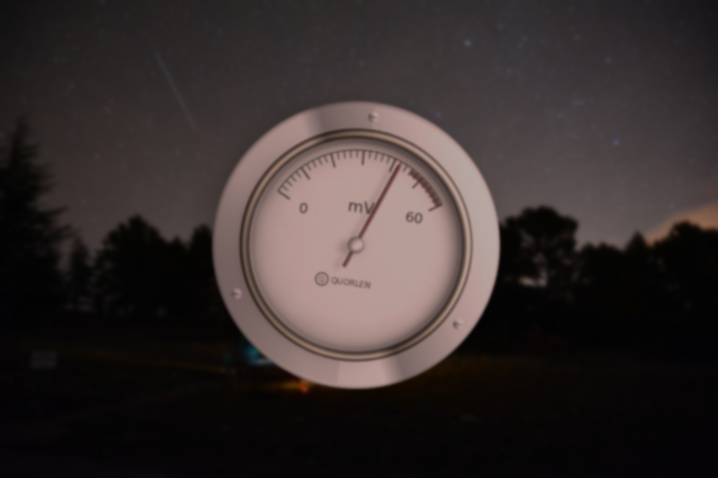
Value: 42 mV
